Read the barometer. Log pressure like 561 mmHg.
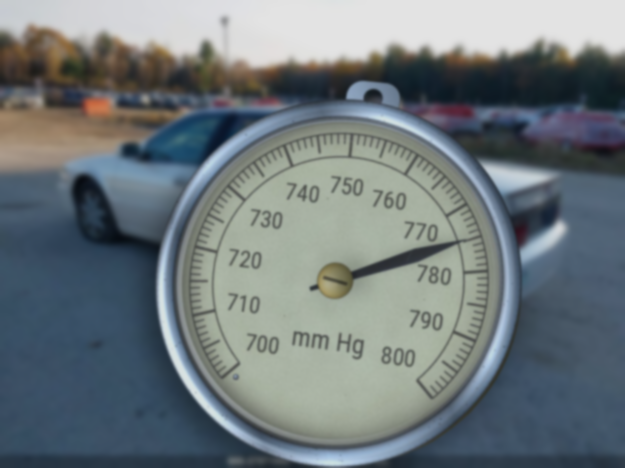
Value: 775 mmHg
